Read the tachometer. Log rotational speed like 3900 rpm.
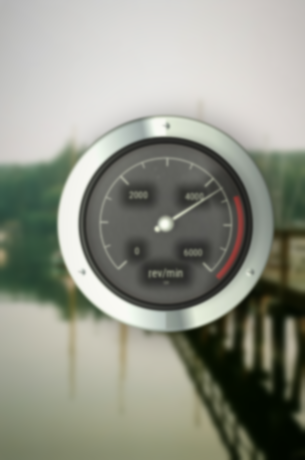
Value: 4250 rpm
